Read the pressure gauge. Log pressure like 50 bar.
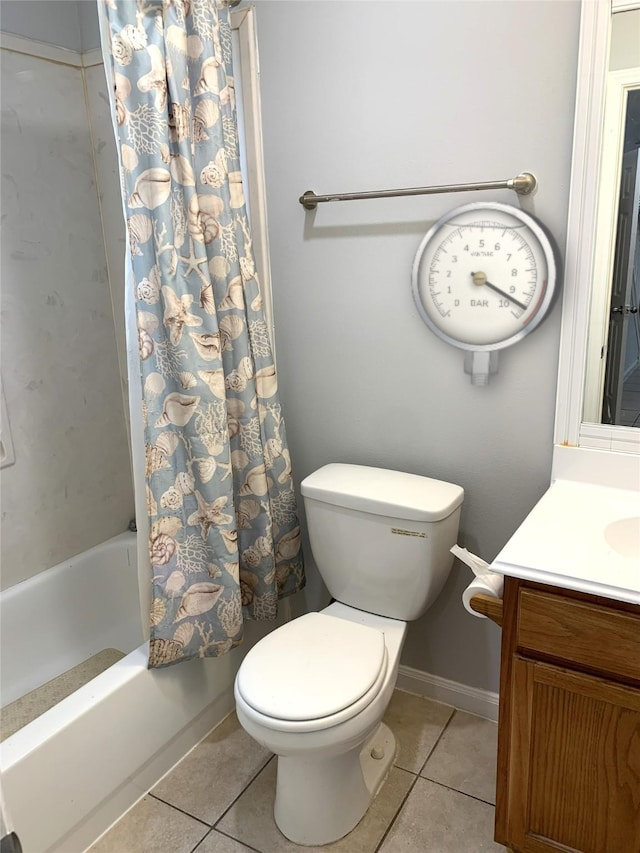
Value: 9.5 bar
